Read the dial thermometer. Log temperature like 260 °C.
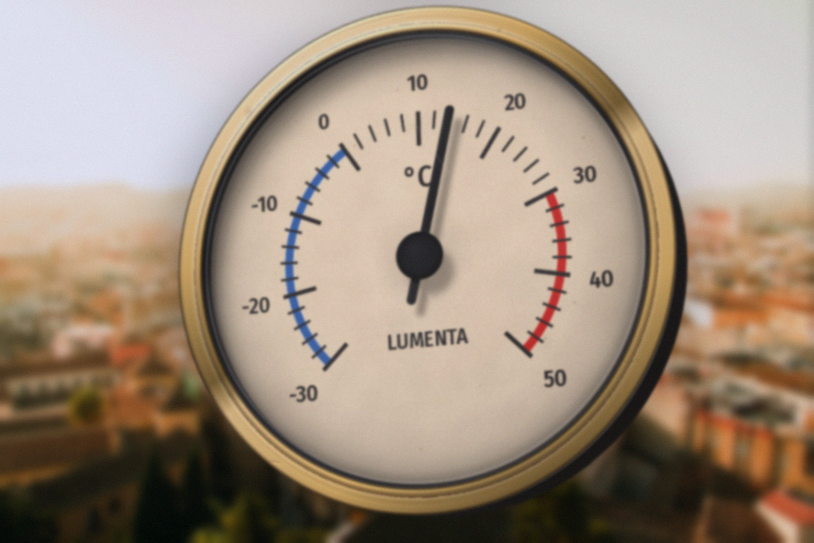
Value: 14 °C
